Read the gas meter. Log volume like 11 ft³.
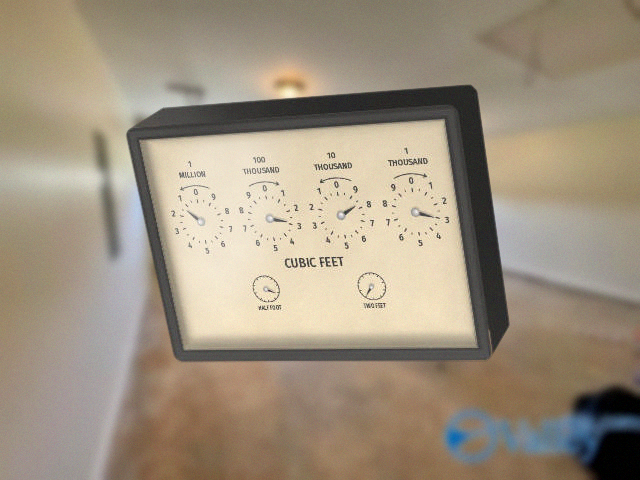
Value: 128300 ft³
